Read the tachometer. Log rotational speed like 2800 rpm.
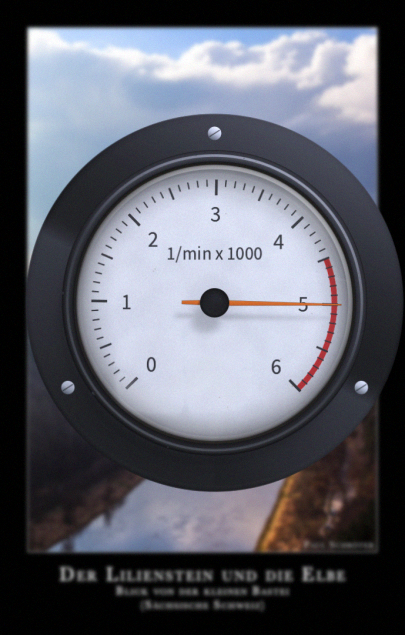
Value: 5000 rpm
